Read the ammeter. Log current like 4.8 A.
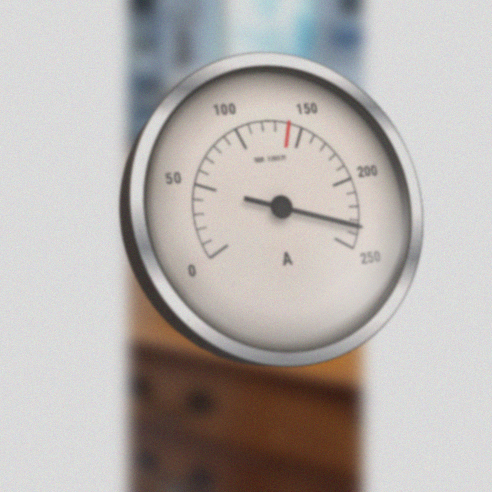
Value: 235 A
